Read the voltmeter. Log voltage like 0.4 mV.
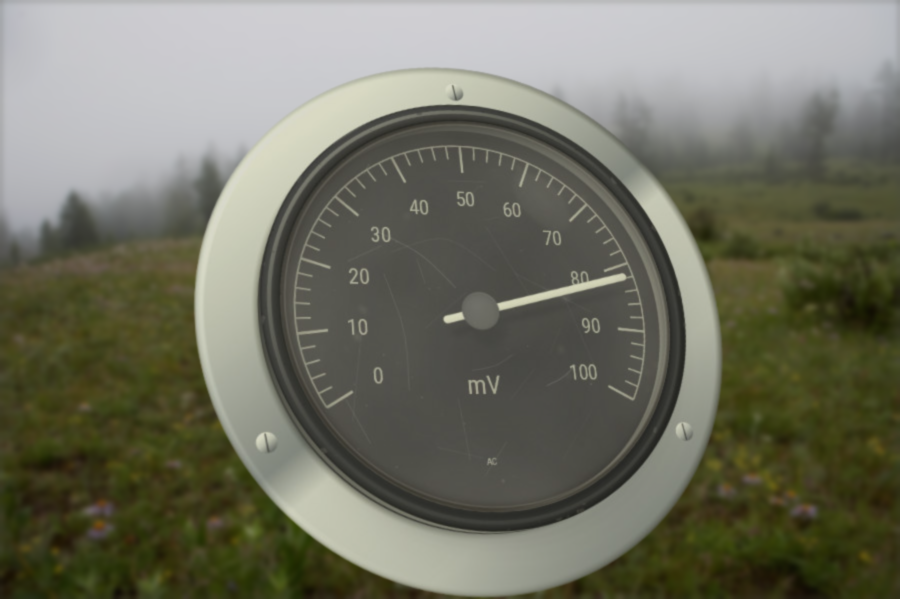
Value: 82 mV
